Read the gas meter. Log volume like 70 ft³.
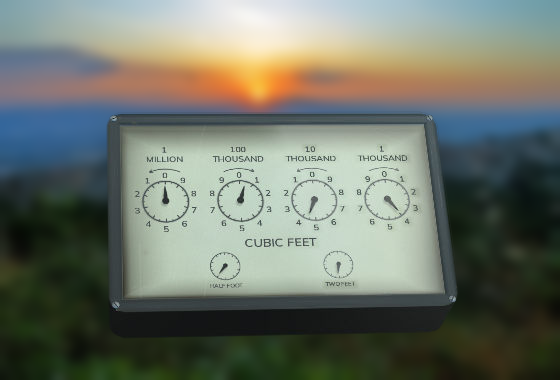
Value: 4400 ft³
